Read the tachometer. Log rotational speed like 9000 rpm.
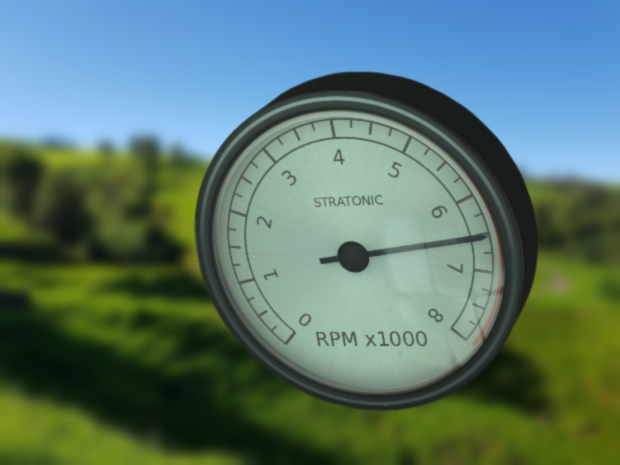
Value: 6500 rpm
